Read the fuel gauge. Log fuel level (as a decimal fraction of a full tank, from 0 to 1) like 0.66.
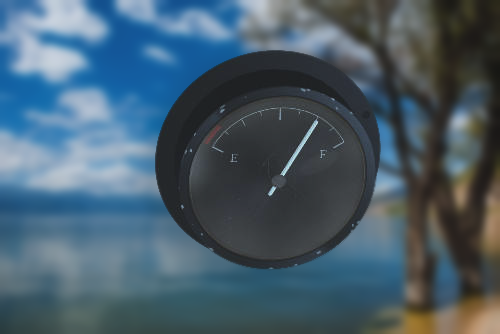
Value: 0.75
